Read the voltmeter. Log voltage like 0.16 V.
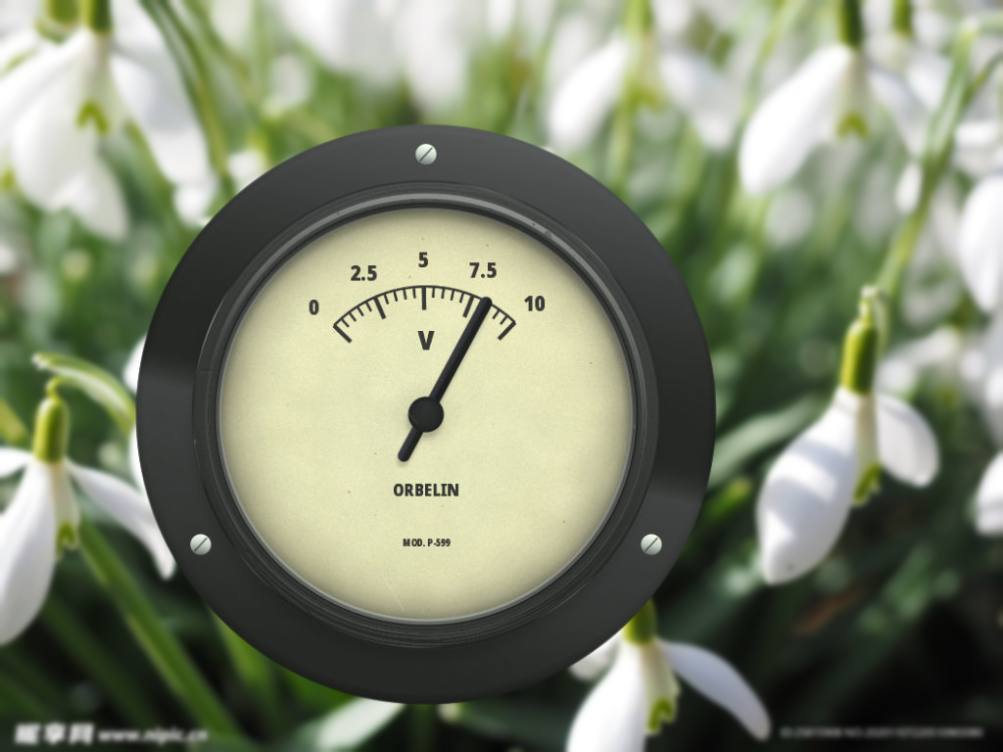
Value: 8.25 V
